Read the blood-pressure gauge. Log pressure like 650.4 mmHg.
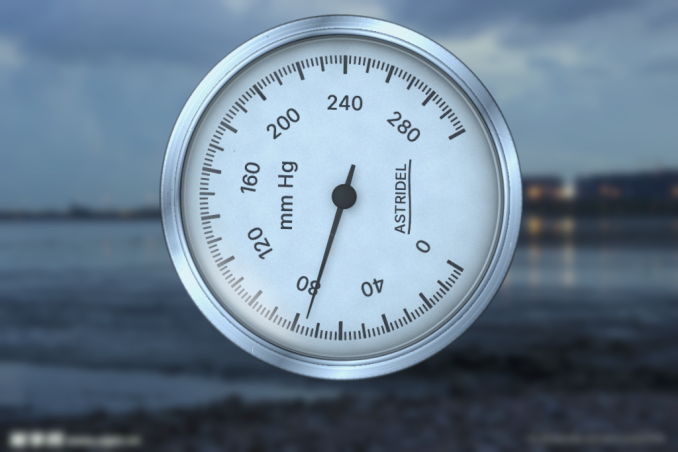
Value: 76 mmHg
